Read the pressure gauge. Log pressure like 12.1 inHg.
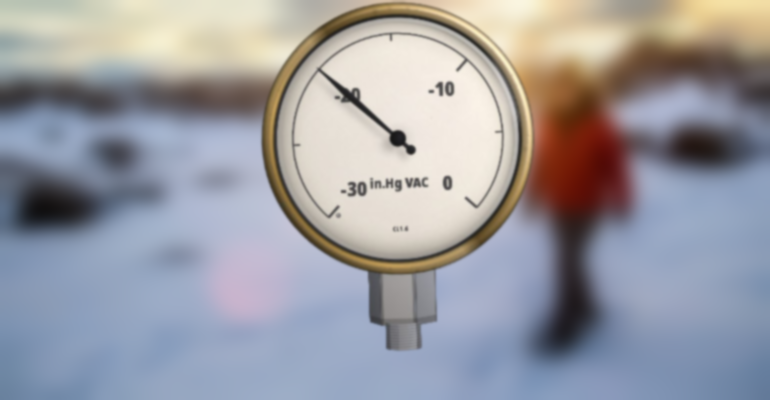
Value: -20 inHg
